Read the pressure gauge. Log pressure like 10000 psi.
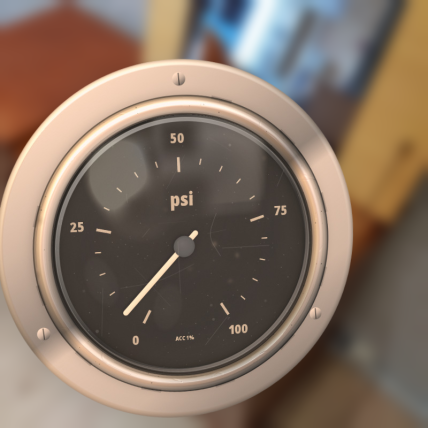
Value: 5 psi
